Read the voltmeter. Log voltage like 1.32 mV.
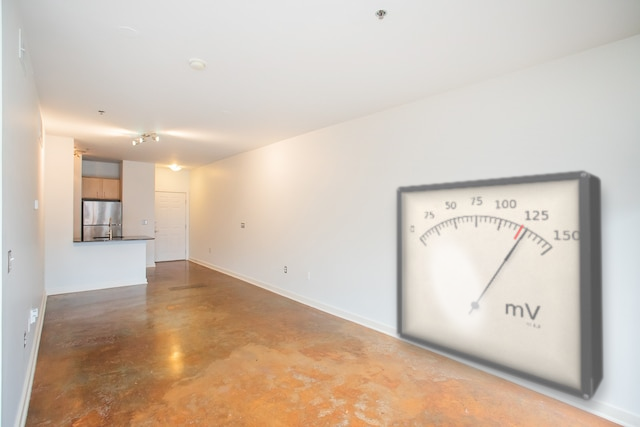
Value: 125 mV
